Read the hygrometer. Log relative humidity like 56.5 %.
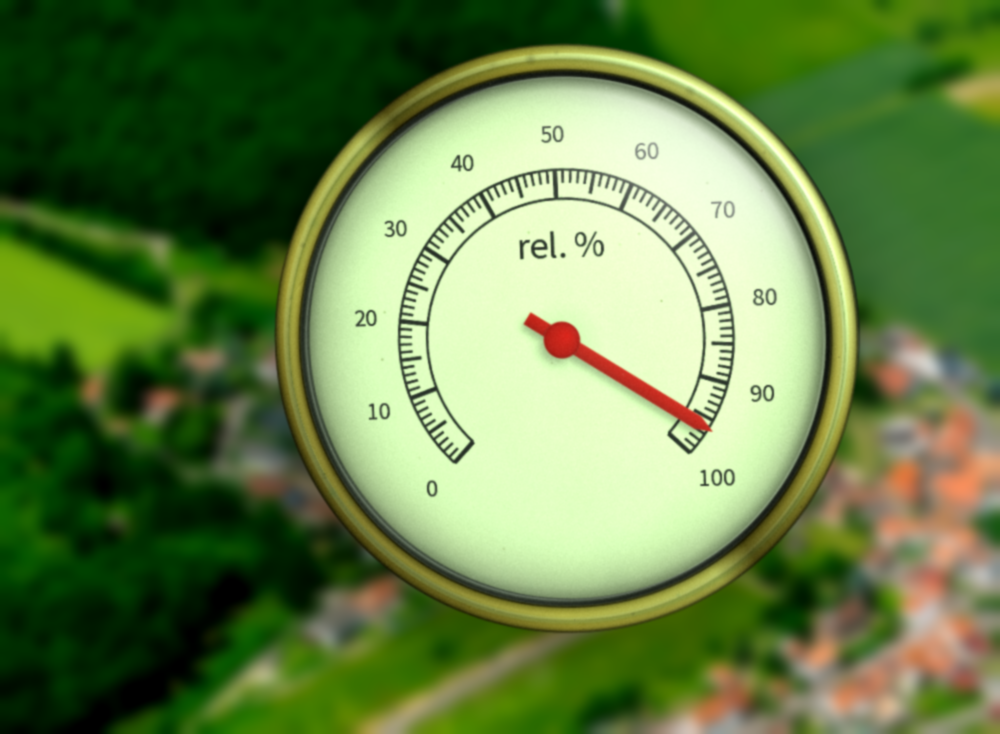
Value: 96 %
